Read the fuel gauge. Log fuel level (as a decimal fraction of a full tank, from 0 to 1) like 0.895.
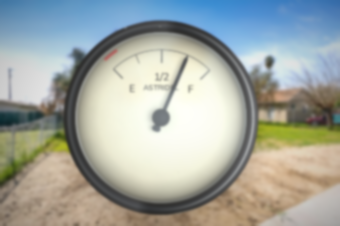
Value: 0.75
